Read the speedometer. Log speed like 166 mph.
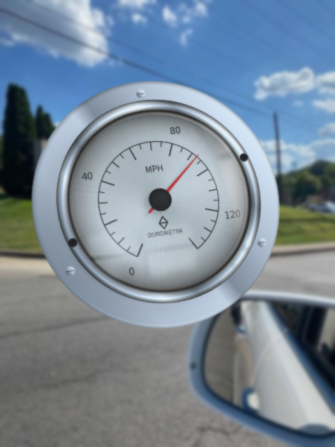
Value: 92.5 mph
